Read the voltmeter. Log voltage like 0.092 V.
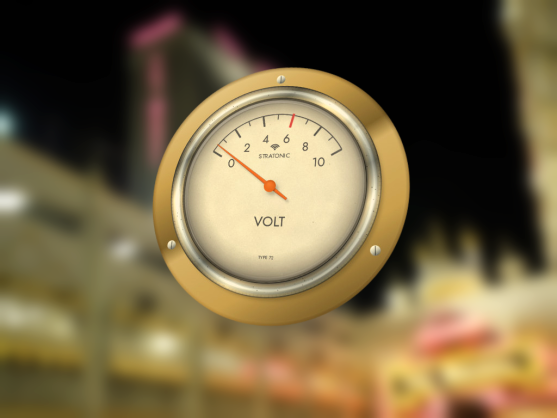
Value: 0.5 V
